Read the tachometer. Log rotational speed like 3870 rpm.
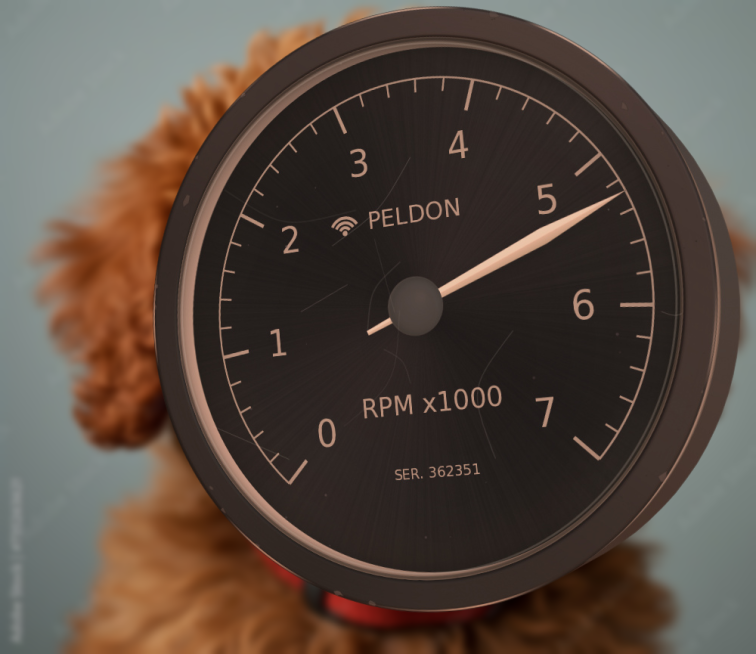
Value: 5300 rpm
